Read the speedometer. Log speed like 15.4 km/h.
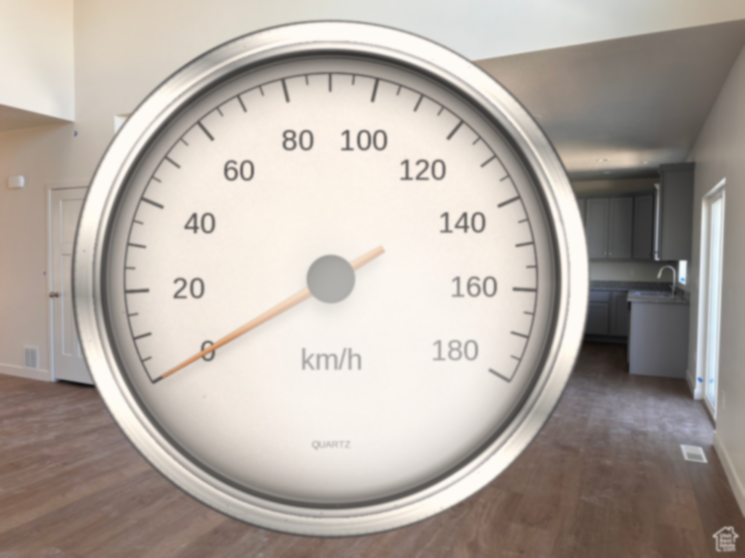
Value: 0 km/h
